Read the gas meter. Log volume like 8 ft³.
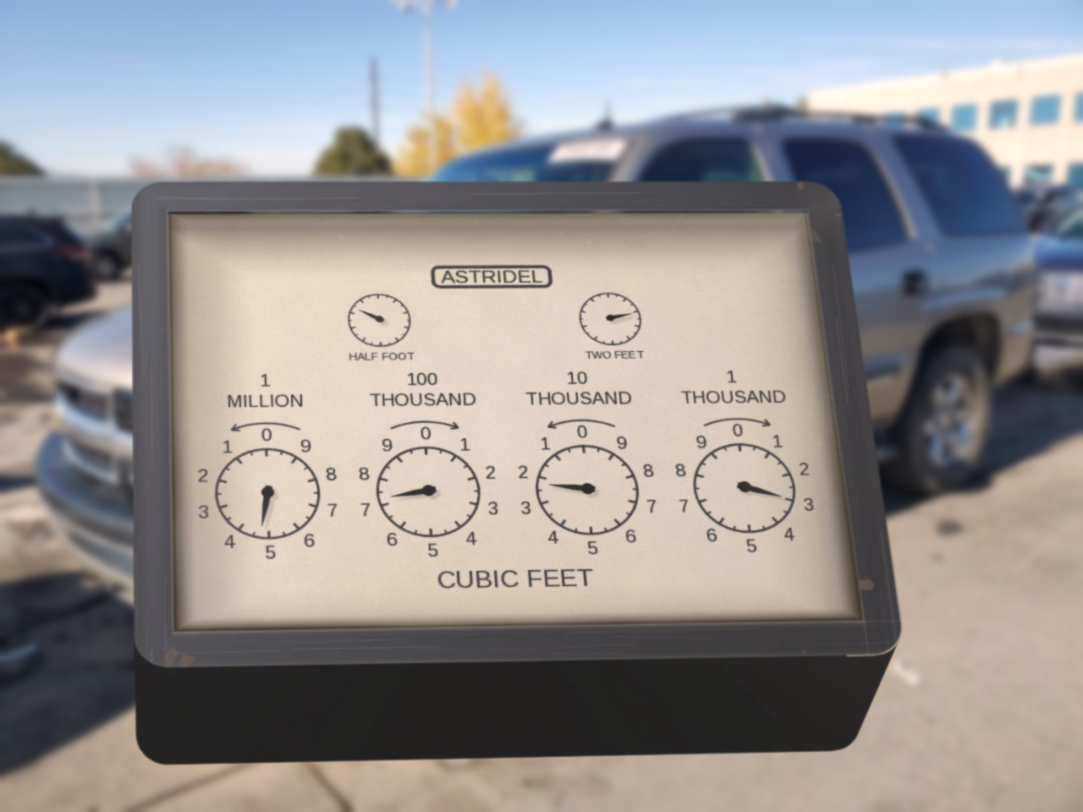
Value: 472300 ft³
